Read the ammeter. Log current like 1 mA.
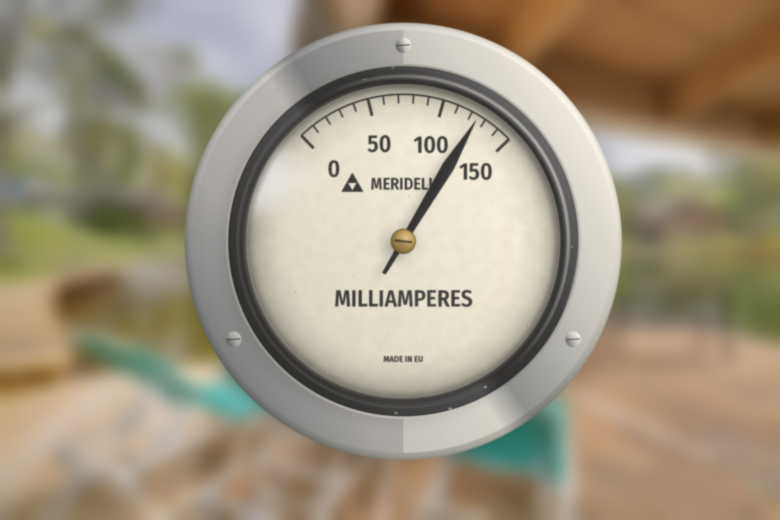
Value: 125 mA
